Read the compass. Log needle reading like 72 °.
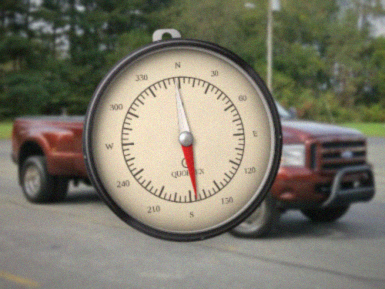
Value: 175 °
